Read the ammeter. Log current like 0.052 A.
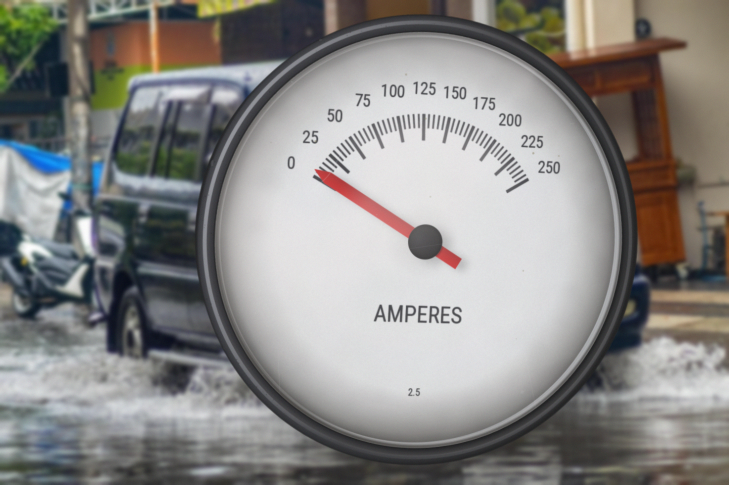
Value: 5 A
